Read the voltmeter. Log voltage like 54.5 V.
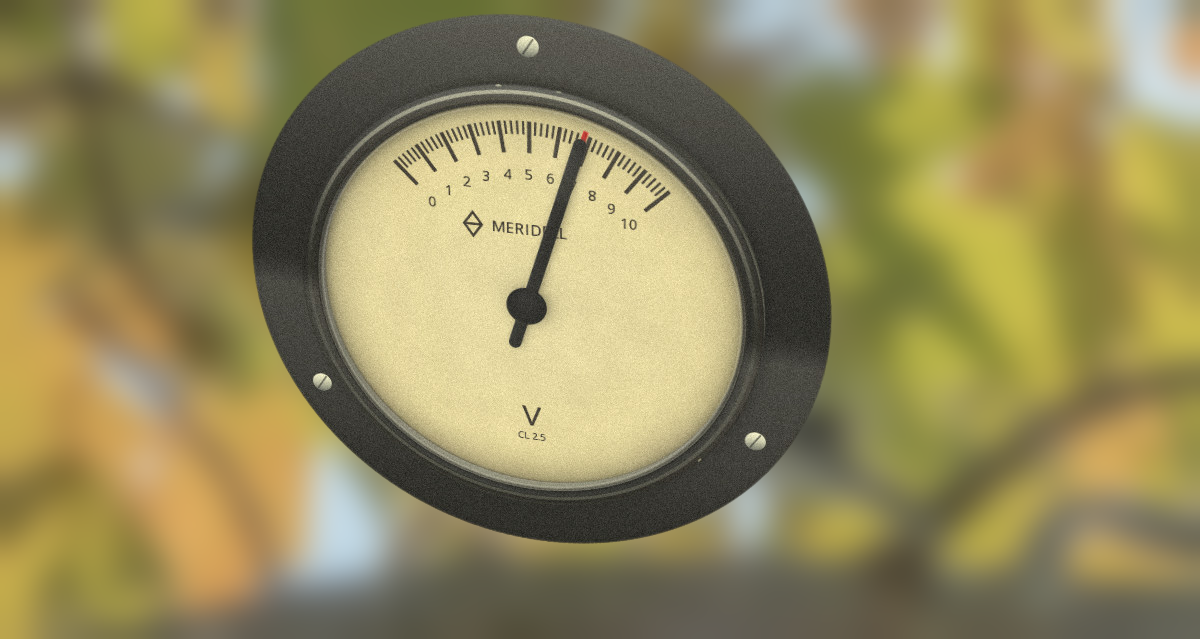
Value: 6.8 V
